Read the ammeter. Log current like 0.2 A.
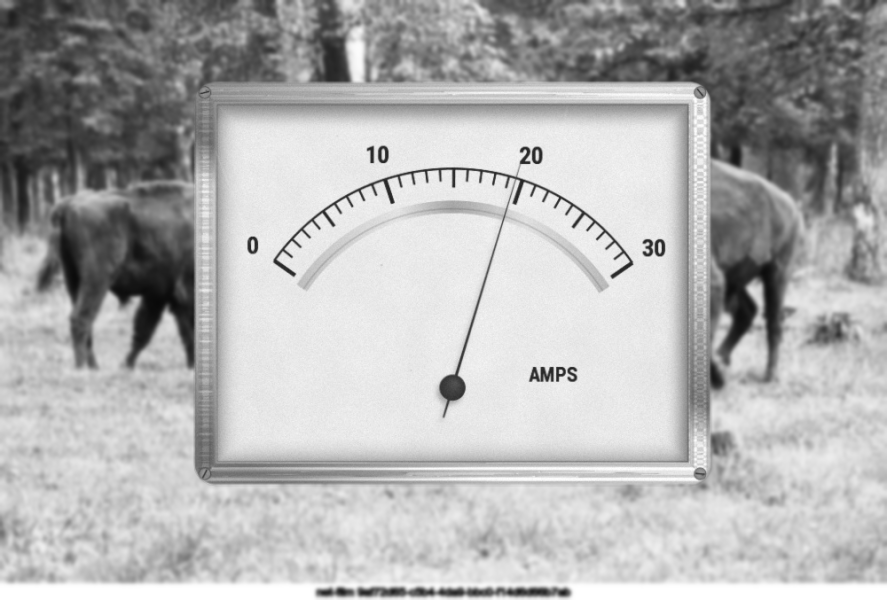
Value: 19.5 A
